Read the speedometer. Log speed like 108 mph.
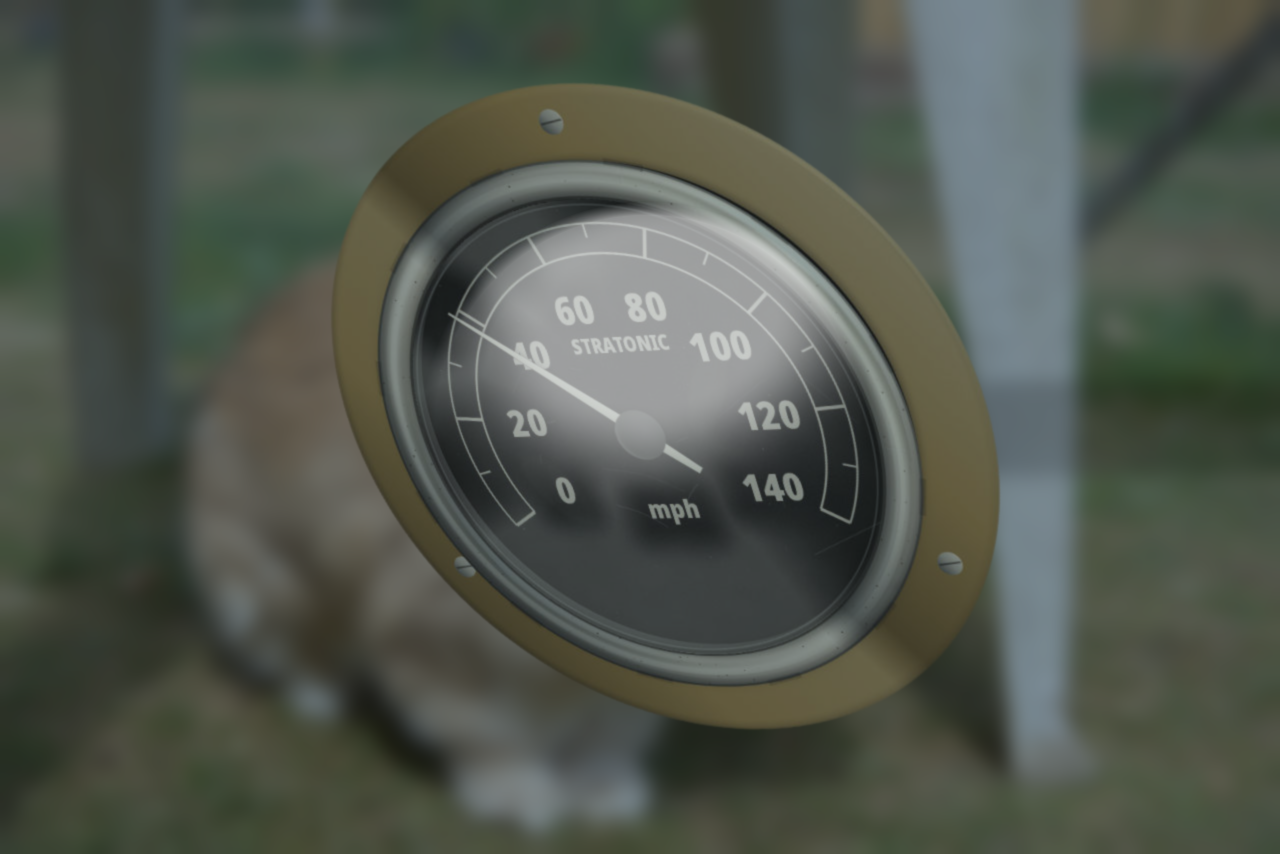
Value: 40 mph
